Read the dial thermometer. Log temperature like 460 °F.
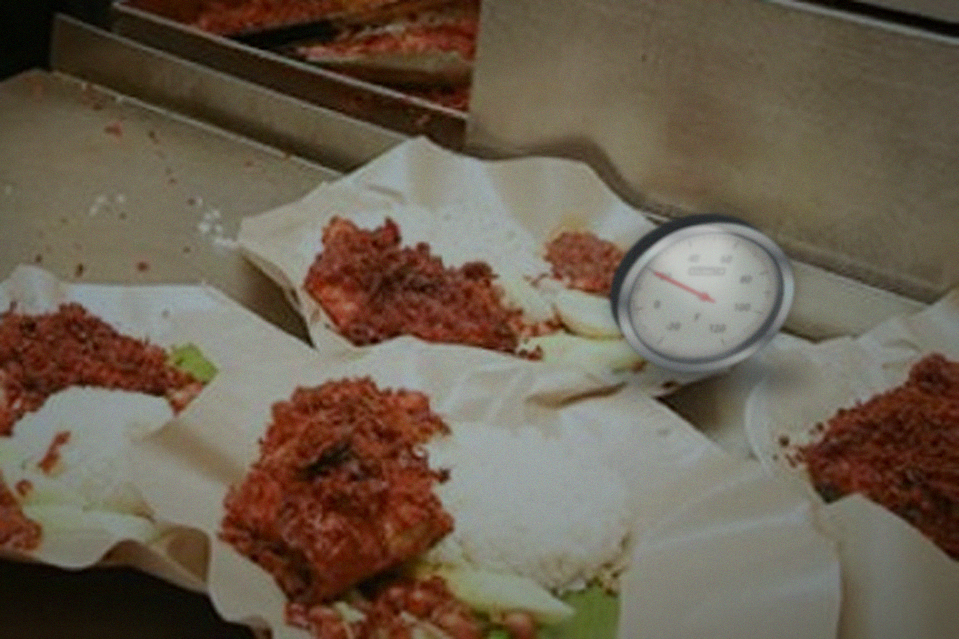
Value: 20 °F
